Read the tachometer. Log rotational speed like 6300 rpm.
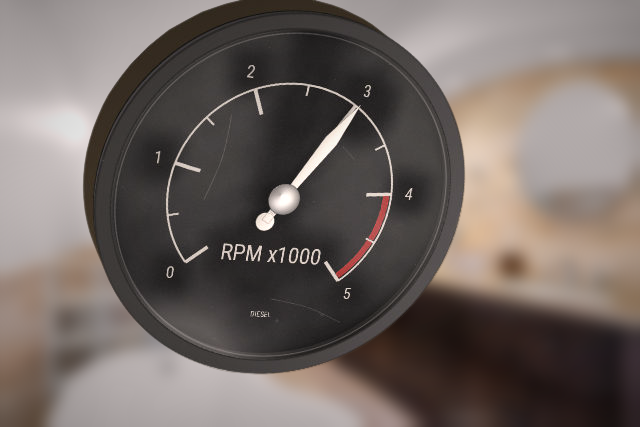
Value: 3000 rpm
